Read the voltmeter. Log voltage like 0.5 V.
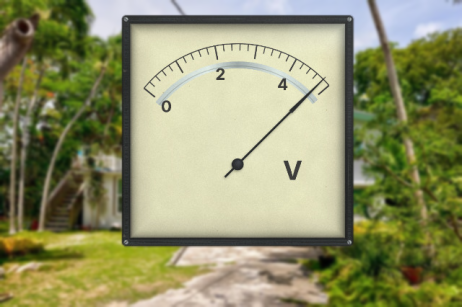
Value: 4.8 V
